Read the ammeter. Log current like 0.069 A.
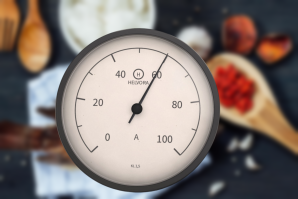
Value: 60 A
